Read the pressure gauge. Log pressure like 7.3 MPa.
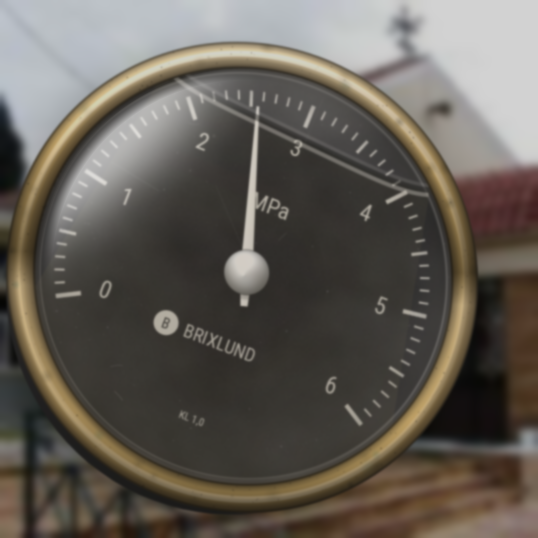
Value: 2.55 MPa
